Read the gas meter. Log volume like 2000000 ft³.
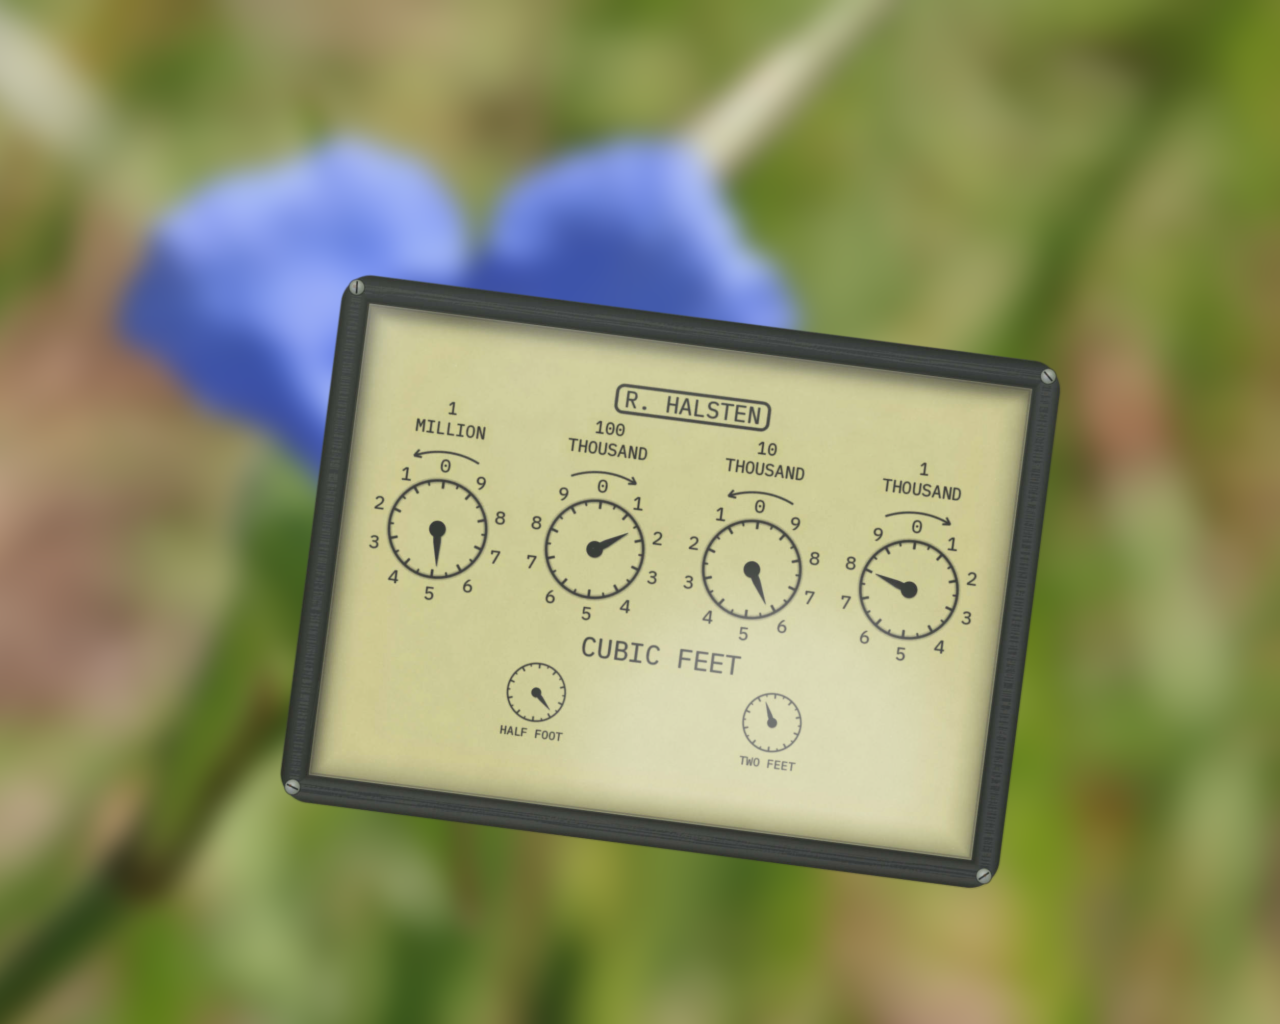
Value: 515800 ft³
